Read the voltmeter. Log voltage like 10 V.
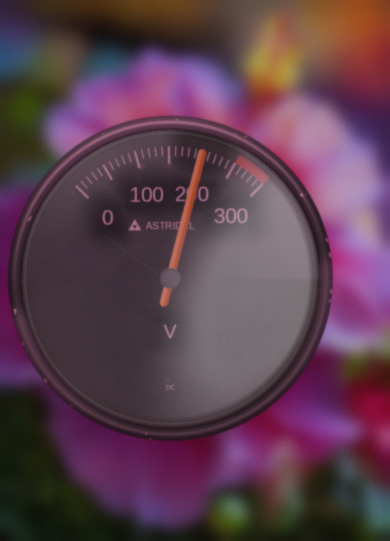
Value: 200 V
